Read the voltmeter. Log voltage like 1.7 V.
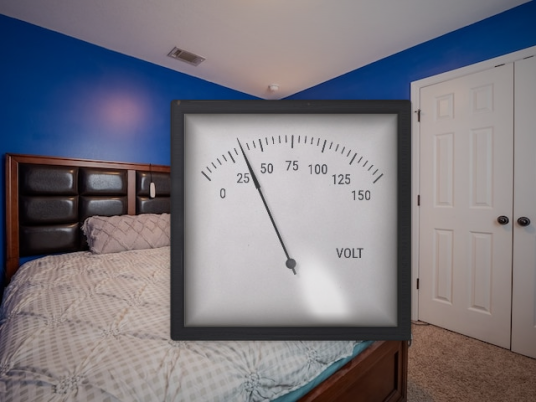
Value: 35 V
